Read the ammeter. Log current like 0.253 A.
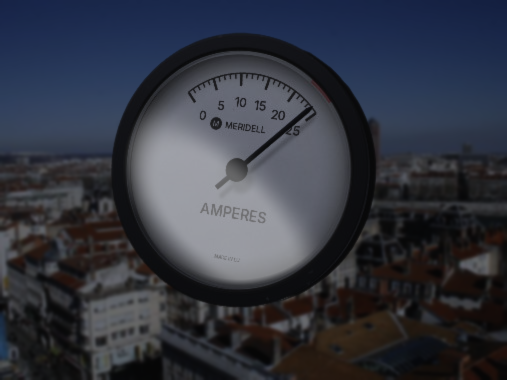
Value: 24 A
